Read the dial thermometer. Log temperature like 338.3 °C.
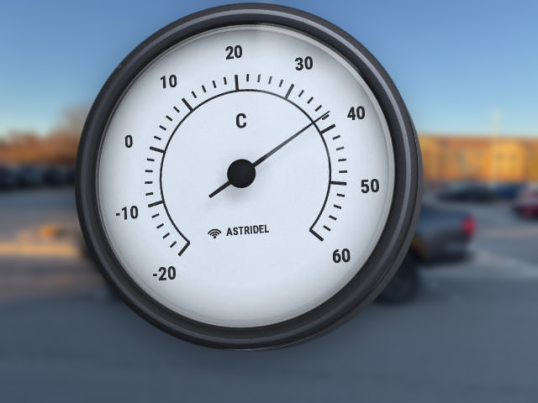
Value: 38 °C
